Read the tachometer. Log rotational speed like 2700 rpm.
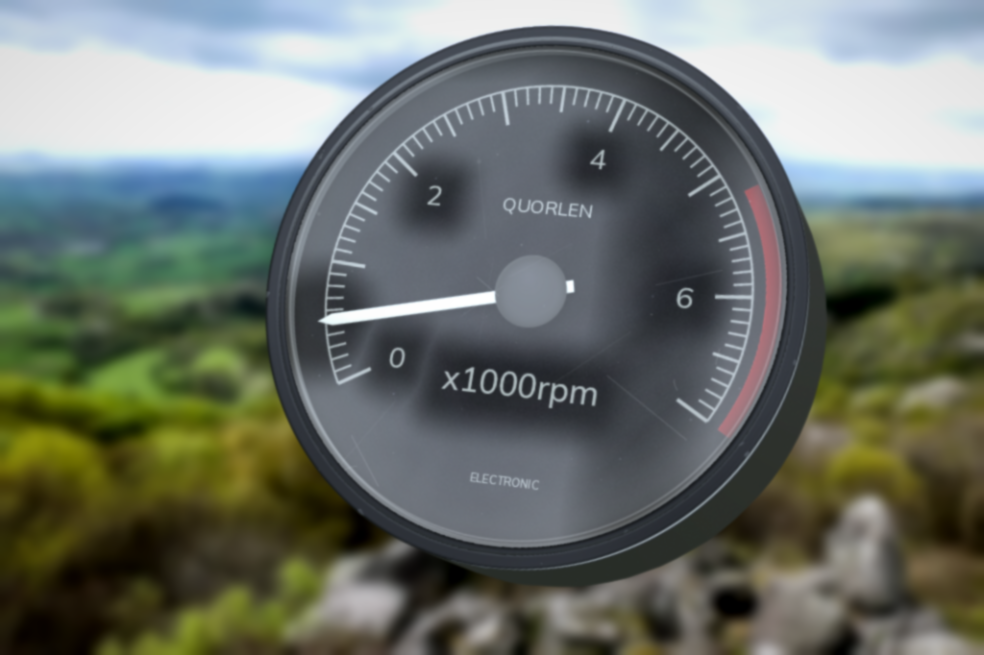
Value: 500 rpm
